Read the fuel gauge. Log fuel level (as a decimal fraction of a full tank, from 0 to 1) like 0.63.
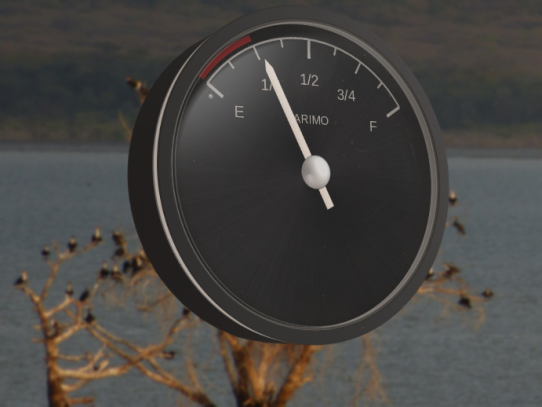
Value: 0.25
